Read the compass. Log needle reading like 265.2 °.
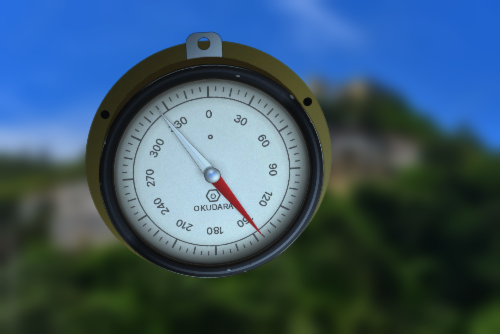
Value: 145 °
